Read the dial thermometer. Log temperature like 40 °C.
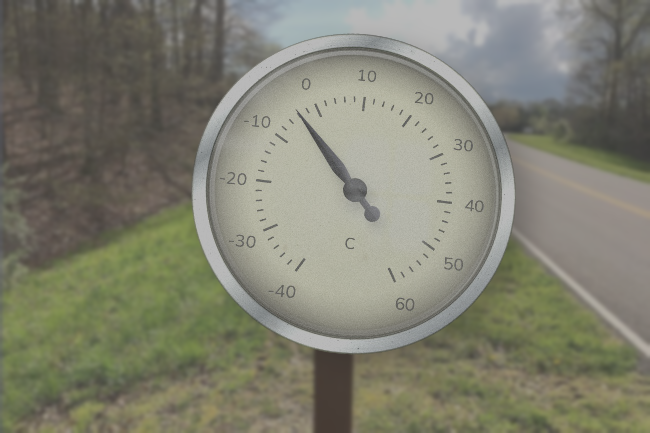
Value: -4 °C
